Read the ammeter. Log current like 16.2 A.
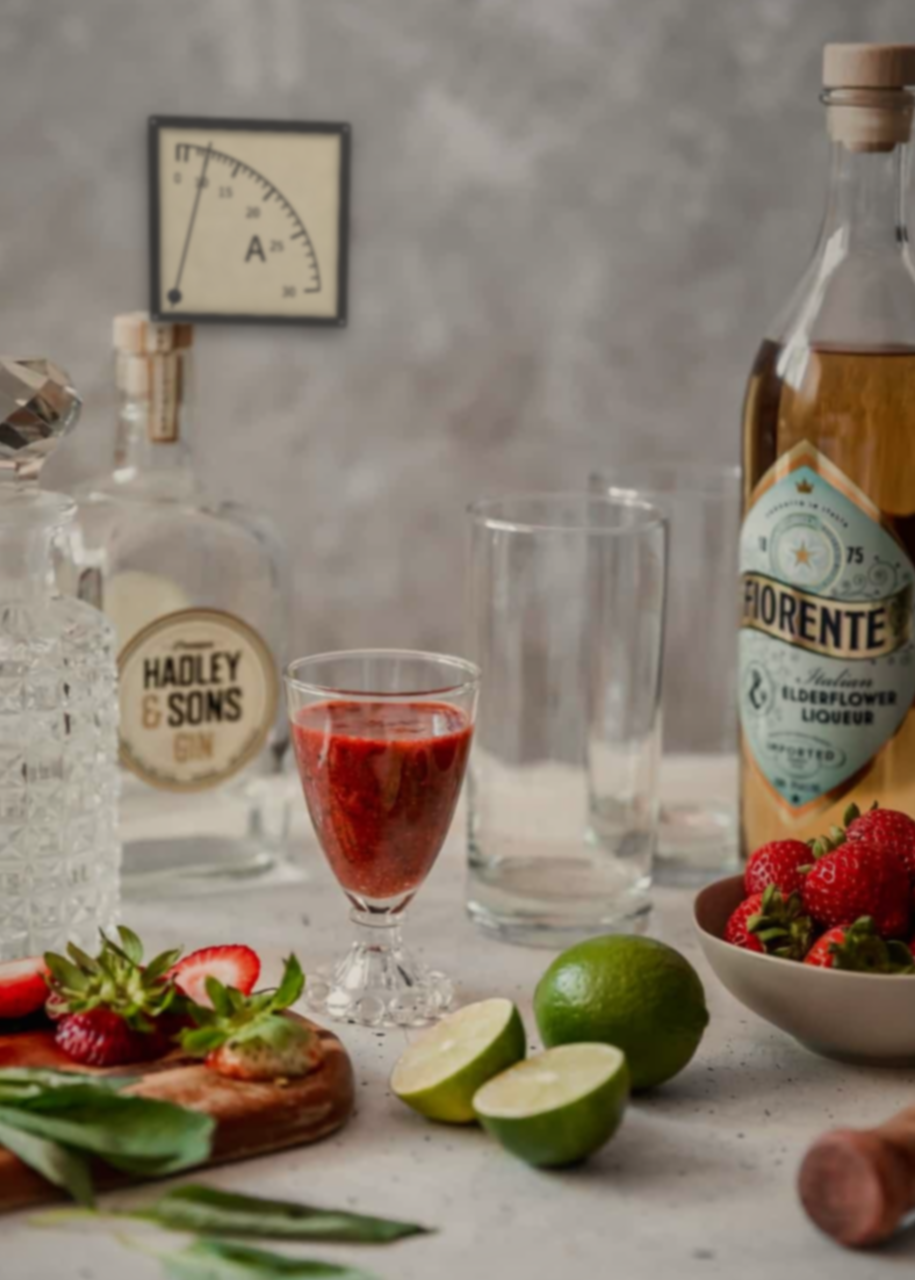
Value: 10 A
